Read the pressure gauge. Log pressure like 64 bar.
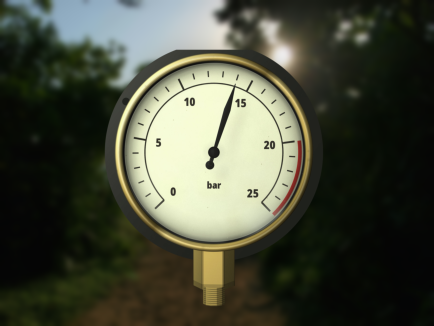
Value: 14 bar
